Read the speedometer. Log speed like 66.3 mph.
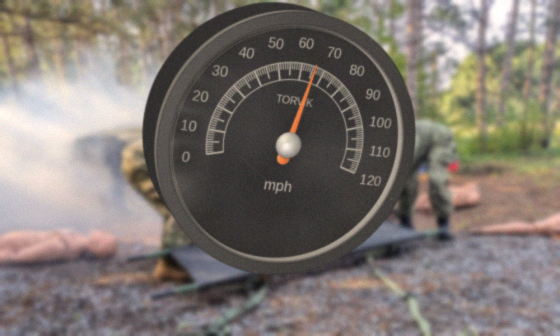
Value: 65 mph
